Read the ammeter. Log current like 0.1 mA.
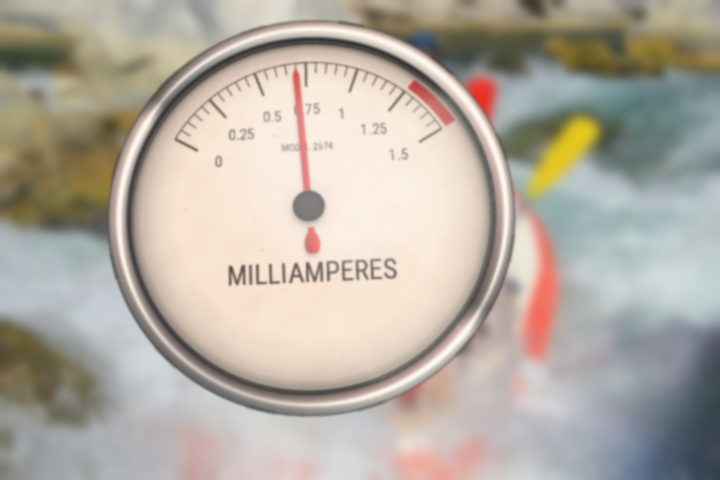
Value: 0.7 mA
